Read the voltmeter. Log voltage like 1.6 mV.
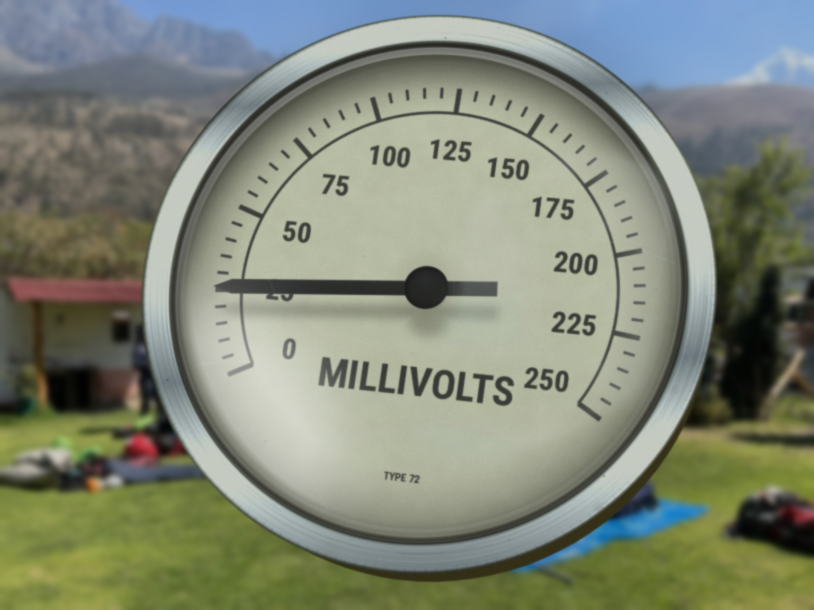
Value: 25 mV
